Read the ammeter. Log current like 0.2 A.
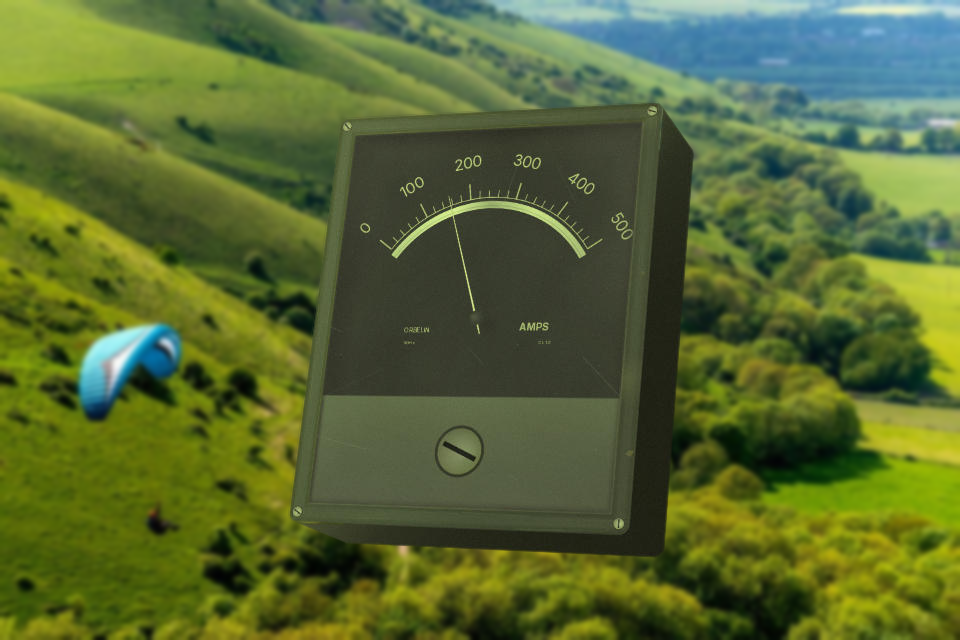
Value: 160 A
